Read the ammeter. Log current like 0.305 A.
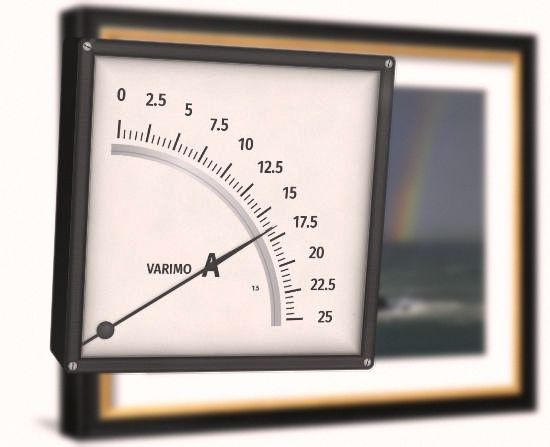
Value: 16.5 A
